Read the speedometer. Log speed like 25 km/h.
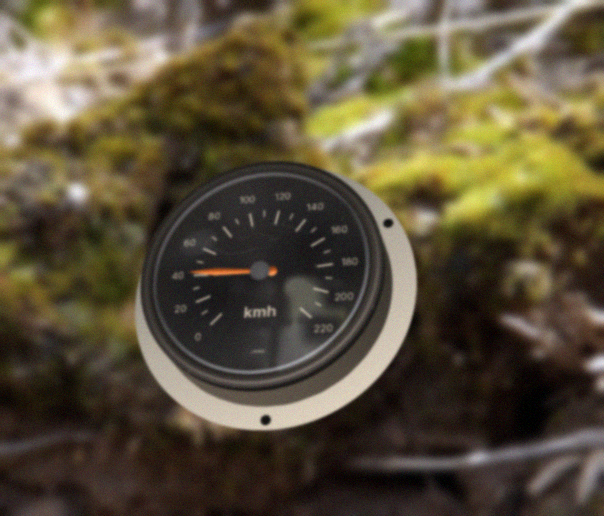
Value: 40 km/h
